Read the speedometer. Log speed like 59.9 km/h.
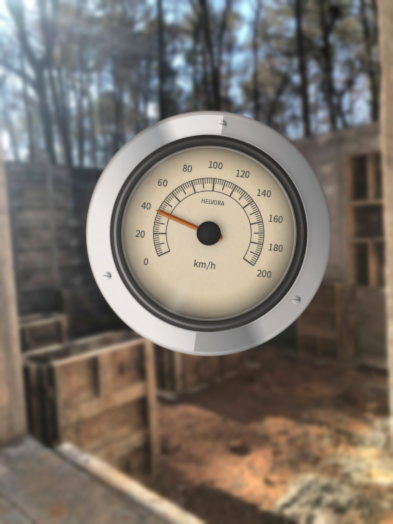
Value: 40 km/h
